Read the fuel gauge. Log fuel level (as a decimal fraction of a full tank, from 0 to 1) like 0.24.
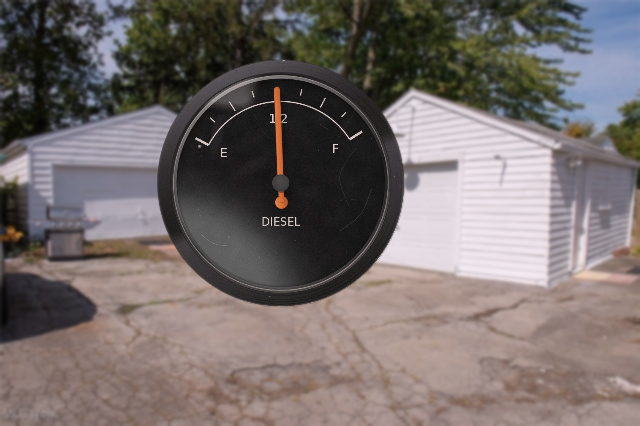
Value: 0.5
